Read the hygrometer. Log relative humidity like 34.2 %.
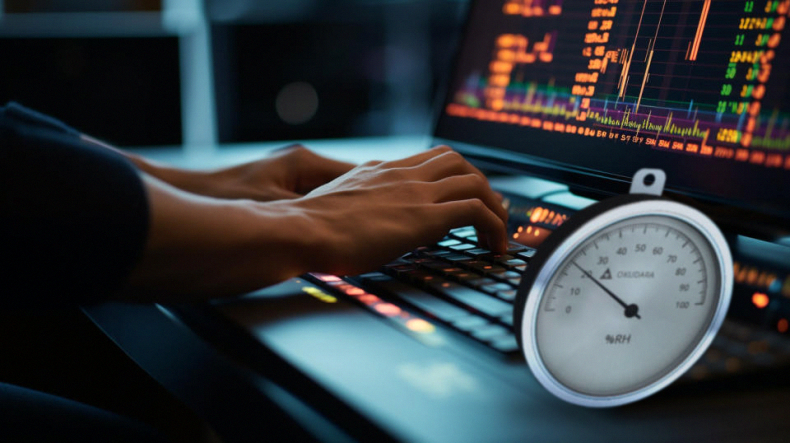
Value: 20 %
